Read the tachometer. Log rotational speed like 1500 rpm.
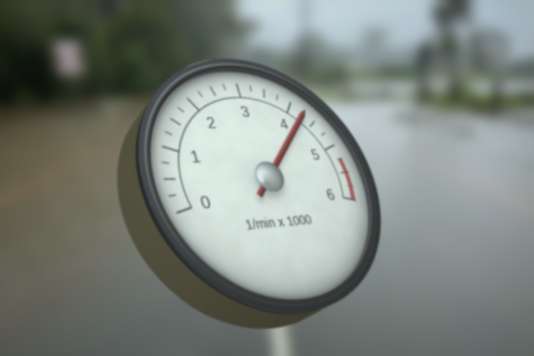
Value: 4250 rpm
